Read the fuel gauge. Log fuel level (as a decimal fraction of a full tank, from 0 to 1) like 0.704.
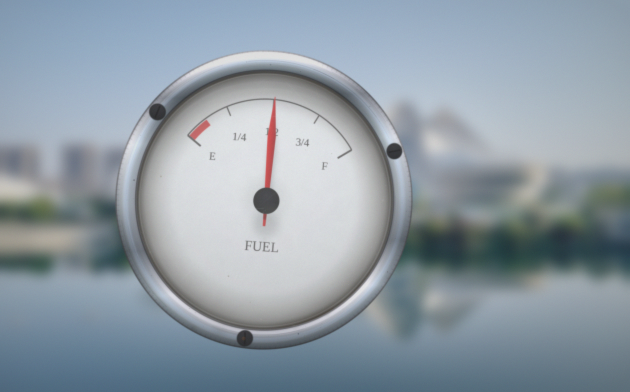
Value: 0.5
